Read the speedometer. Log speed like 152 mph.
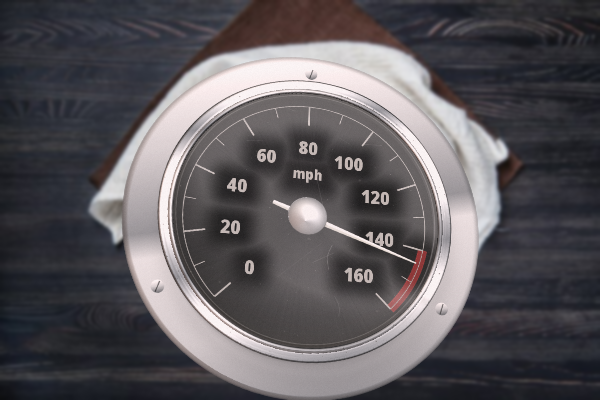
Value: 145 mph
